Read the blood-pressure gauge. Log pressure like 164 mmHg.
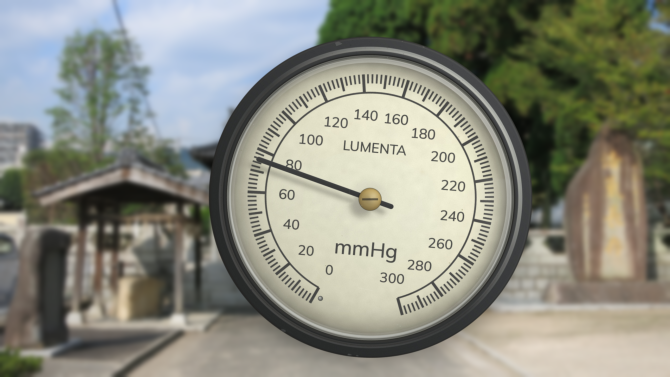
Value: 76 mmHg
